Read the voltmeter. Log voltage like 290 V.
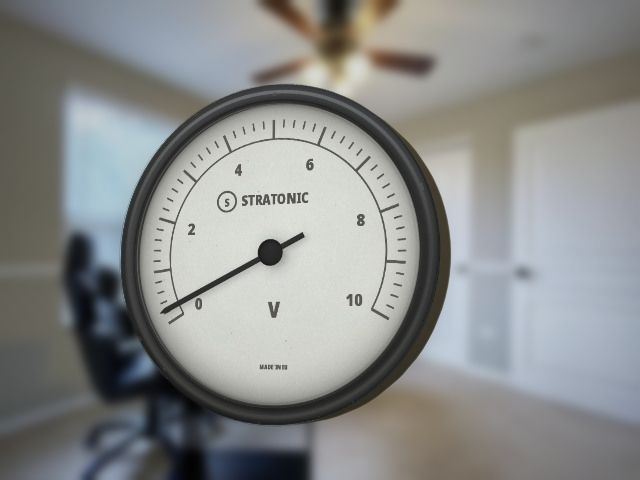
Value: 0.2 V
